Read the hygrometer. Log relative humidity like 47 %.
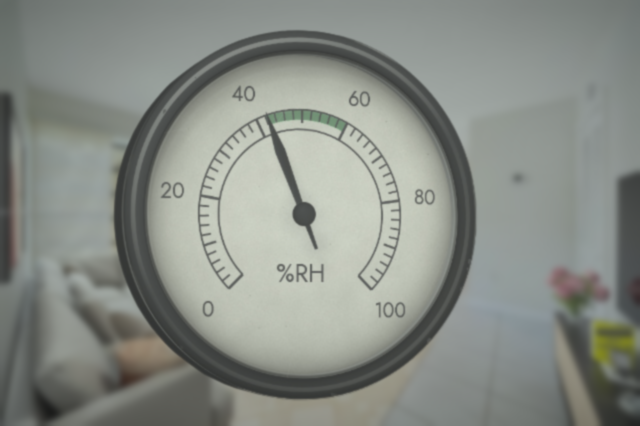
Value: 42 %
